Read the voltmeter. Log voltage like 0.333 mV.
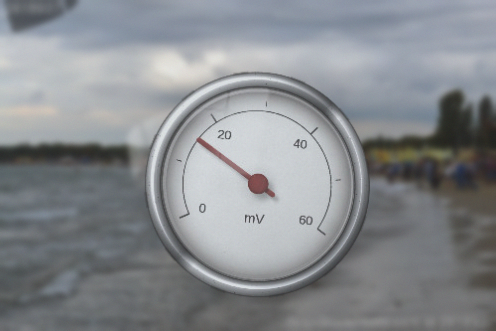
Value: 15 mV
